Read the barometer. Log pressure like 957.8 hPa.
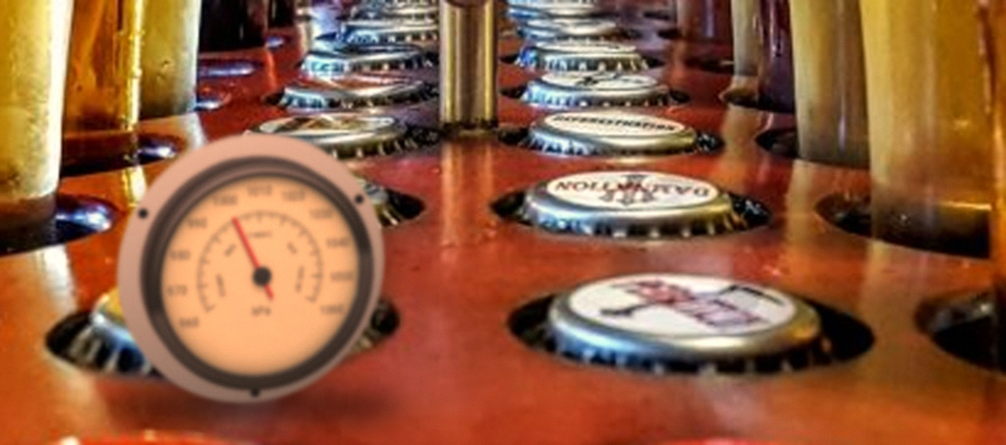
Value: 1000 hPa
